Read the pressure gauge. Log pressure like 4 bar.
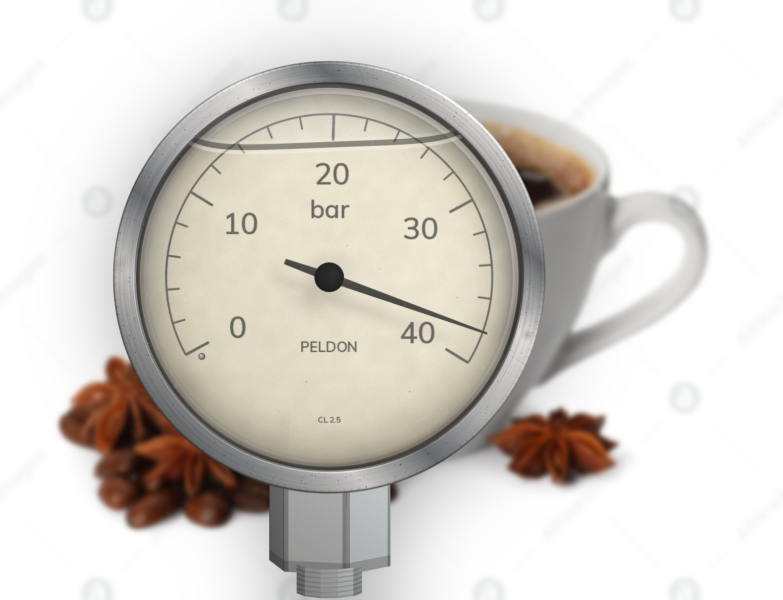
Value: 38 bar
